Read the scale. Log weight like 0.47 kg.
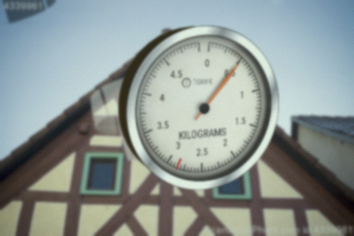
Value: 0.5 kg
